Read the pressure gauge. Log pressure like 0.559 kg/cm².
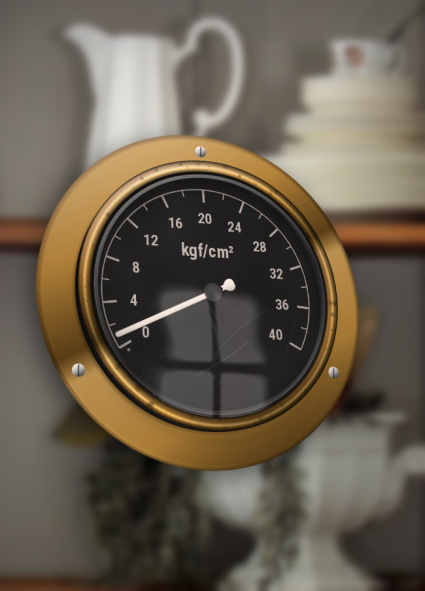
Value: 1 kg/cm²
